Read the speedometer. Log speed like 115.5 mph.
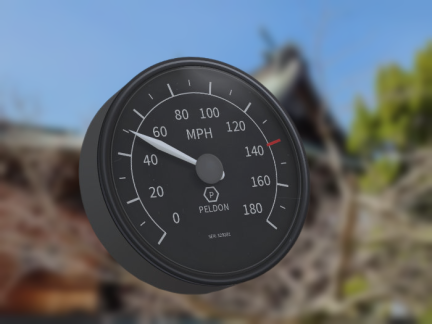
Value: 50 mph
